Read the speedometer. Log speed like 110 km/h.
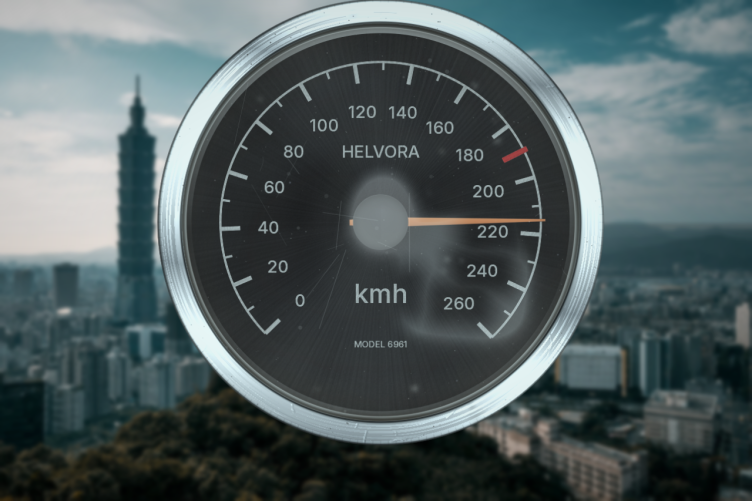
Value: 215 km/h
